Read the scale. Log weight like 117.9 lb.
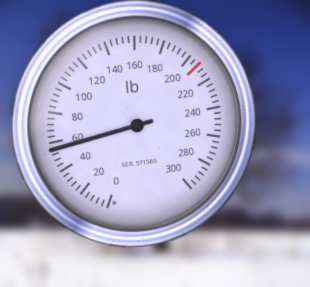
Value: 56 lb
